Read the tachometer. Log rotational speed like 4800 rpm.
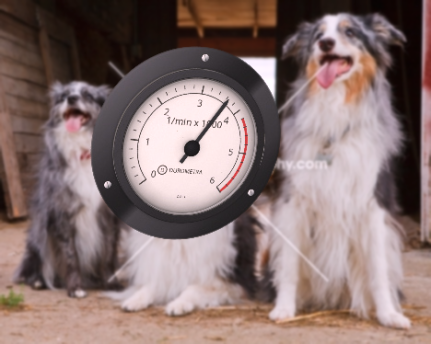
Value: 3600 rpm
